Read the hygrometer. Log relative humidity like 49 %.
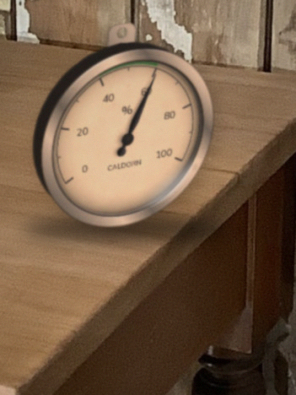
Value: 60 %
